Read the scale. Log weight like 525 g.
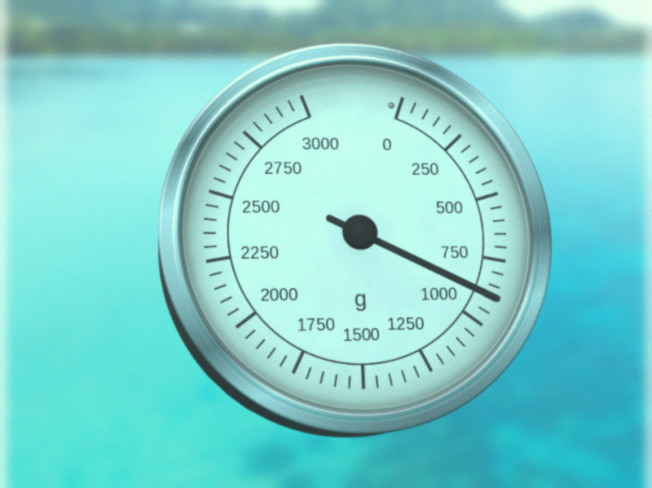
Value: 900 g
